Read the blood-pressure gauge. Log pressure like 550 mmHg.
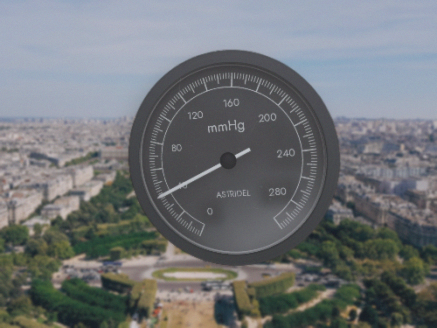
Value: 40 mmHg
